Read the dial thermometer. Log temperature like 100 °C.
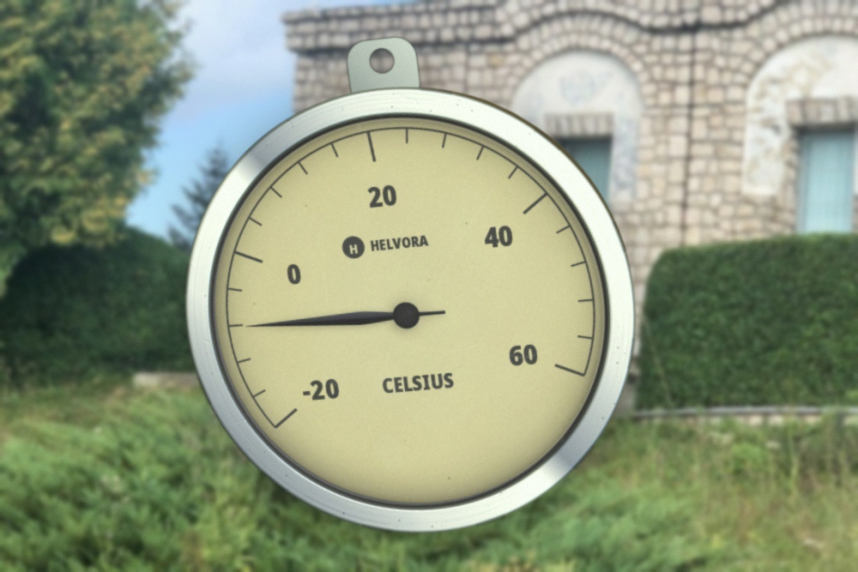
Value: -8 °C
